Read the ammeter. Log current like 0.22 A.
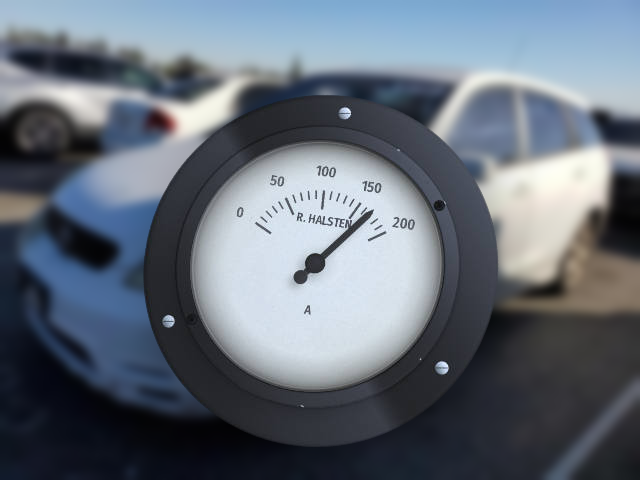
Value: 170 A
